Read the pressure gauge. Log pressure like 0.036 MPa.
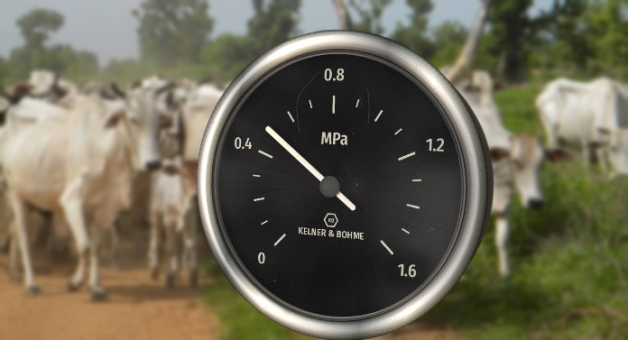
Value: 0.5 MPa
